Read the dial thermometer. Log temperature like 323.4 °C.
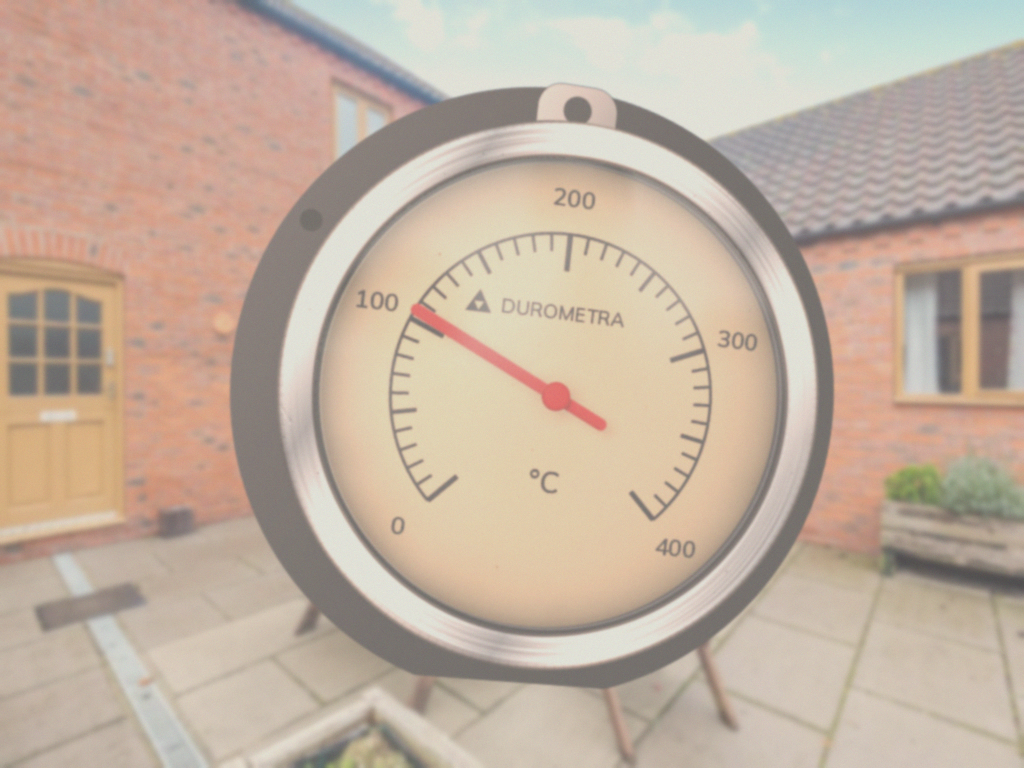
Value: 105 °C
